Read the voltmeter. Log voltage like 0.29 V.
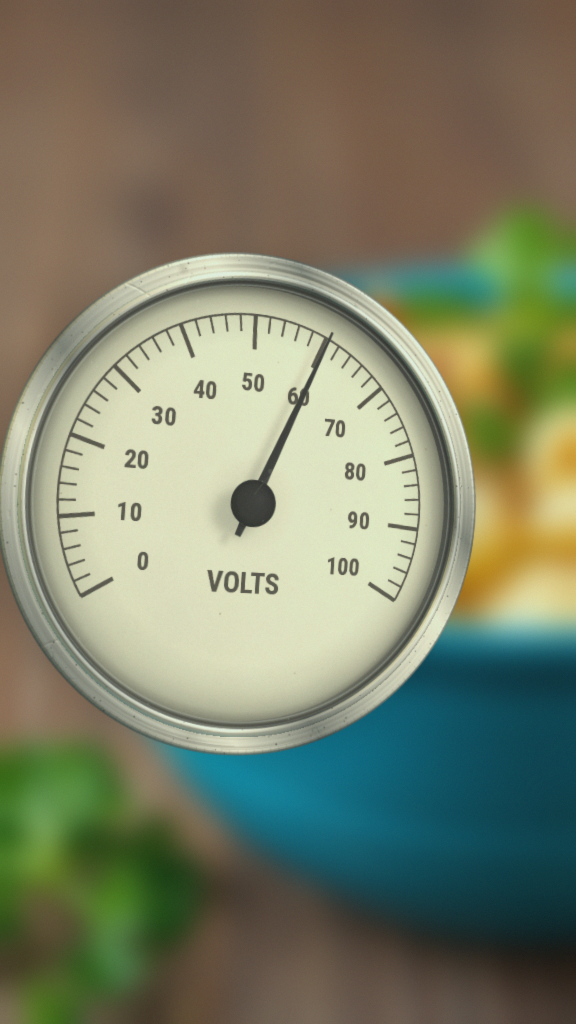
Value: 60 V
